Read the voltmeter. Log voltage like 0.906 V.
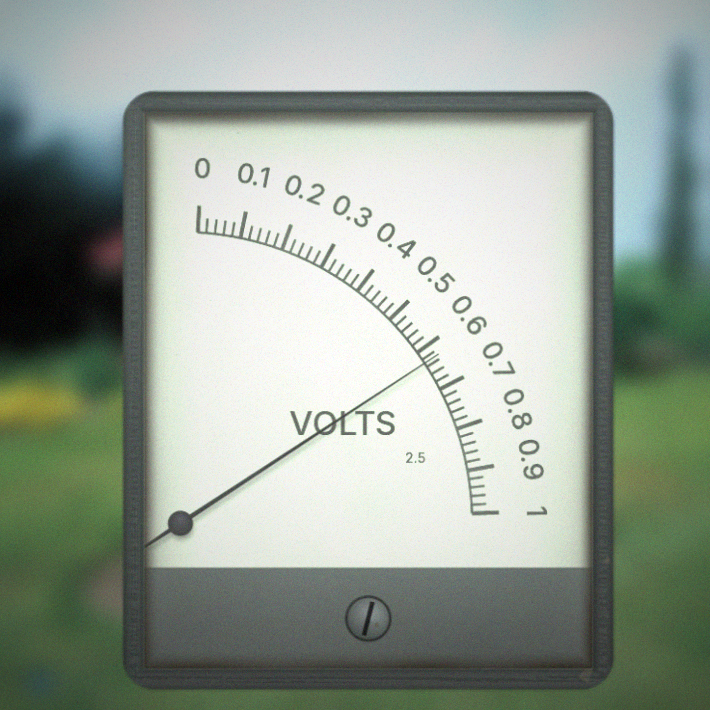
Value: 0.63 V
